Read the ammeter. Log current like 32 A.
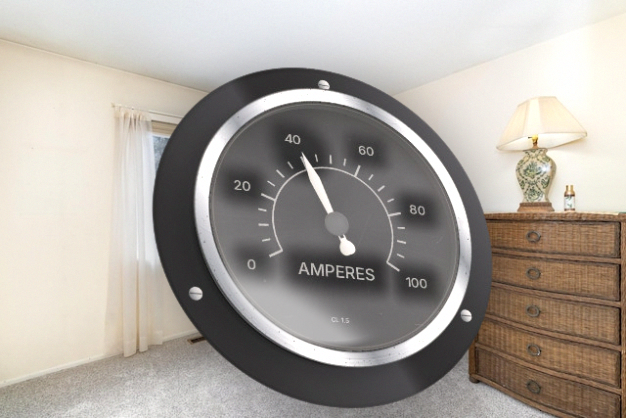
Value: 40 A
